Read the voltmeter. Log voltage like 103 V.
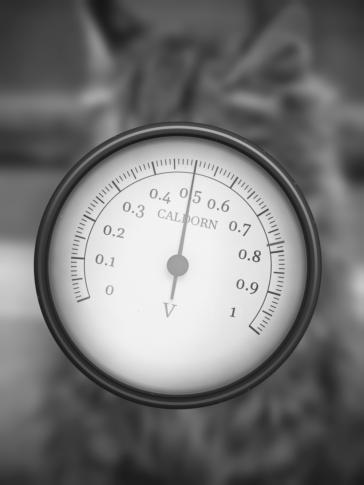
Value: 0.5 V
